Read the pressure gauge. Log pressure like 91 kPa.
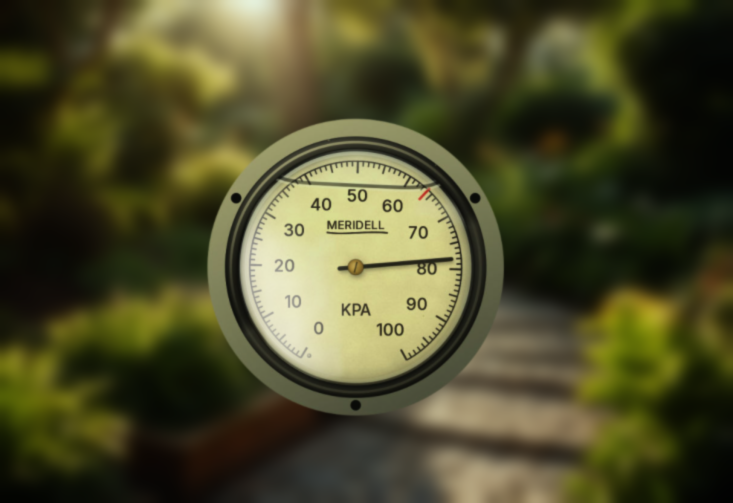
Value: 78 kPa
